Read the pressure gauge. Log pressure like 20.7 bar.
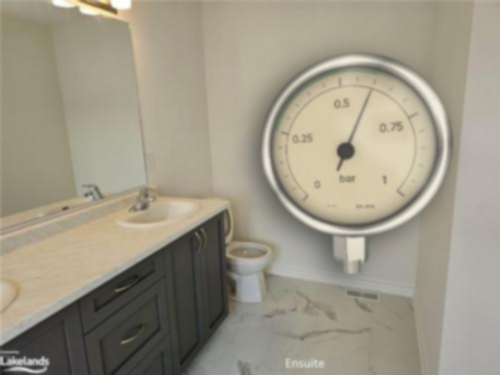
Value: 0.6 bar
